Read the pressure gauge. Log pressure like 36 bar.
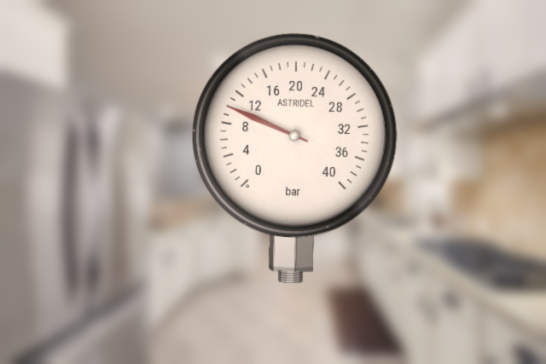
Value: 10 bar
